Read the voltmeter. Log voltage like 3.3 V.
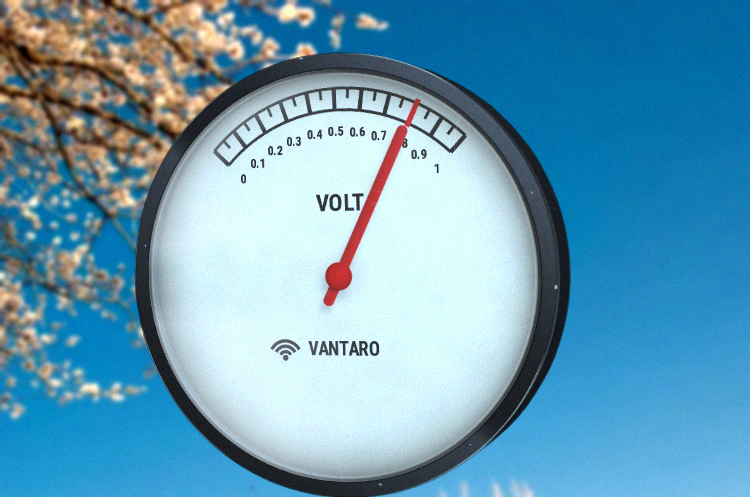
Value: 0.8 V
